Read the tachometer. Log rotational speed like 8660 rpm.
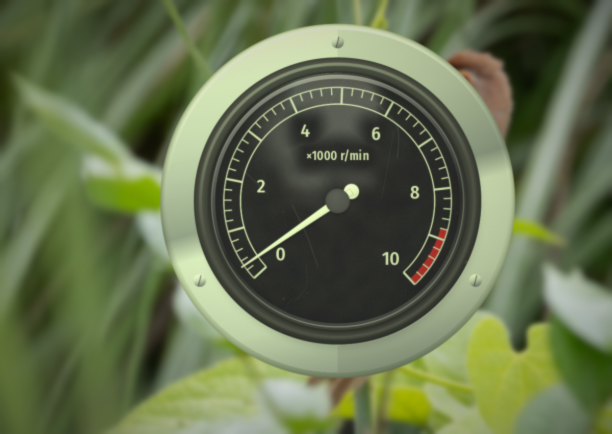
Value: 300 rpm
